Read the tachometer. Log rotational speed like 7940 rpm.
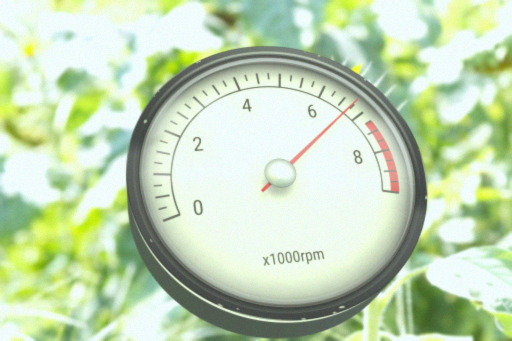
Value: 6750 rpm
